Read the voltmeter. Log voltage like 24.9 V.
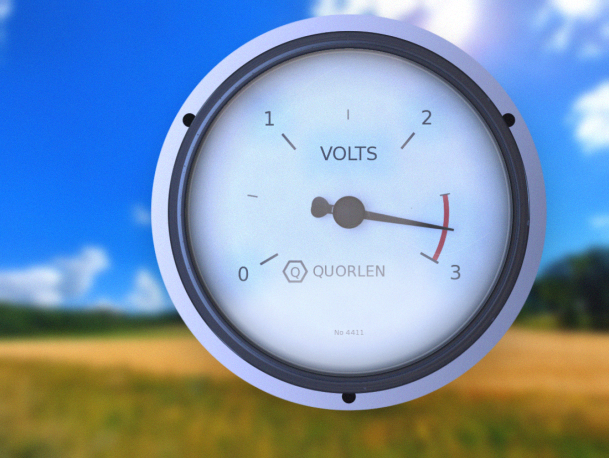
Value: 2.75 V
